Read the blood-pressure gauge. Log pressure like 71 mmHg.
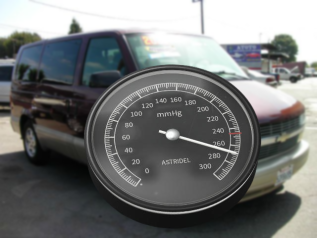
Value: 270 mmHg
